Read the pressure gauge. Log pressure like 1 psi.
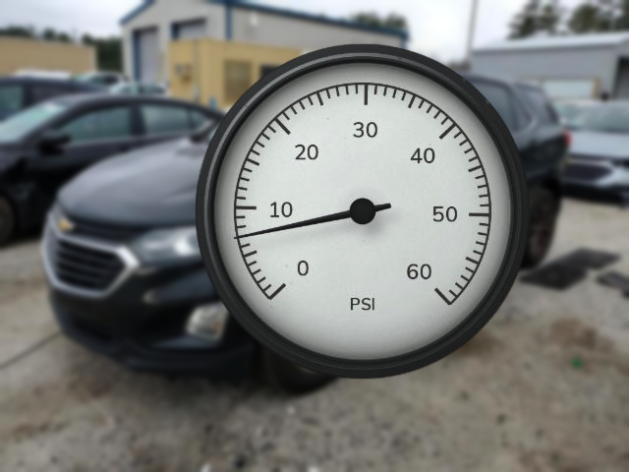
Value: 7 psi
